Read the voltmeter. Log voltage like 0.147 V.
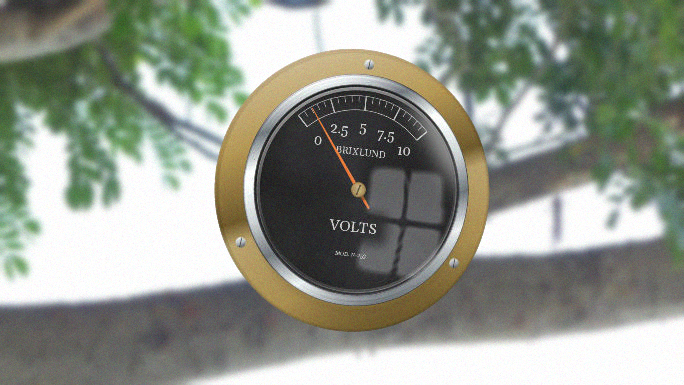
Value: 1 V
